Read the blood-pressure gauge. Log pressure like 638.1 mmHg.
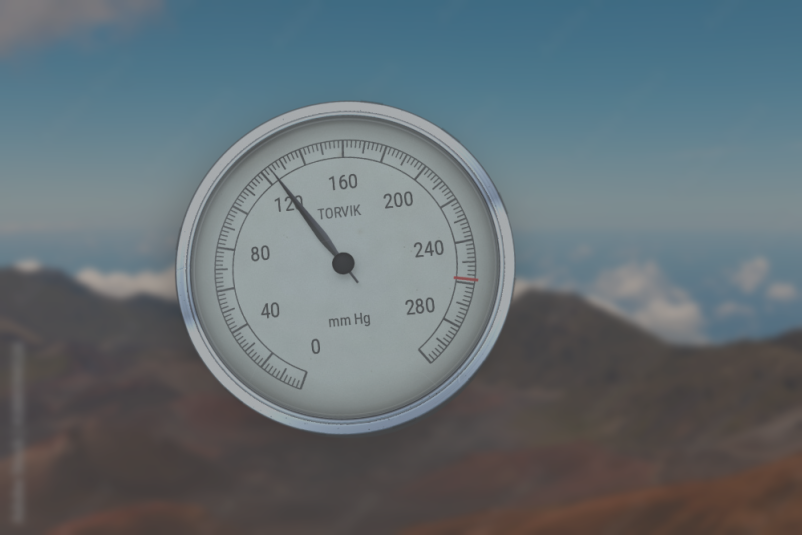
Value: 124 mmHg
